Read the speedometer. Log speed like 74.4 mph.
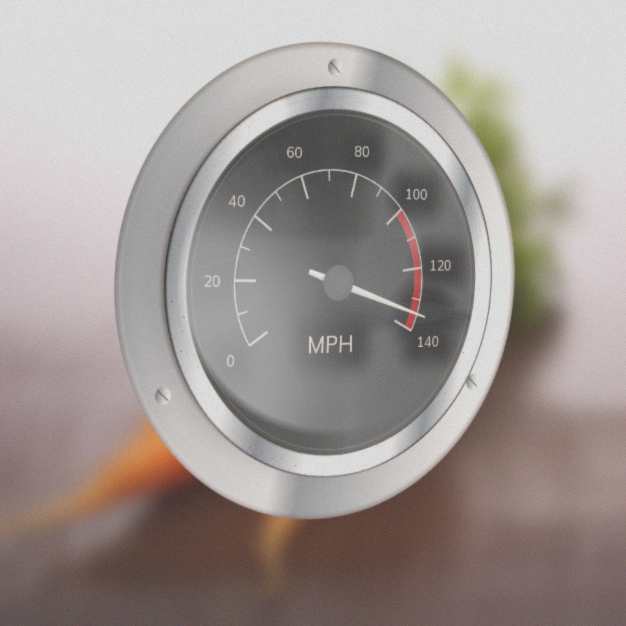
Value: 135 mph
